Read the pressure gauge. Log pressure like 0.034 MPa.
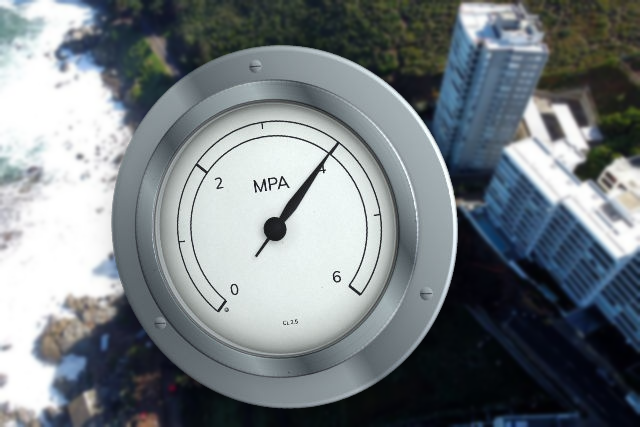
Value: 4 MPa
